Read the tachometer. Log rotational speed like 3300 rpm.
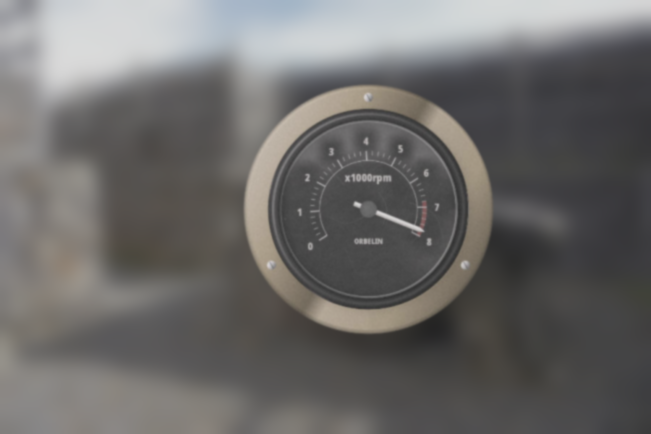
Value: 7800 rpm
